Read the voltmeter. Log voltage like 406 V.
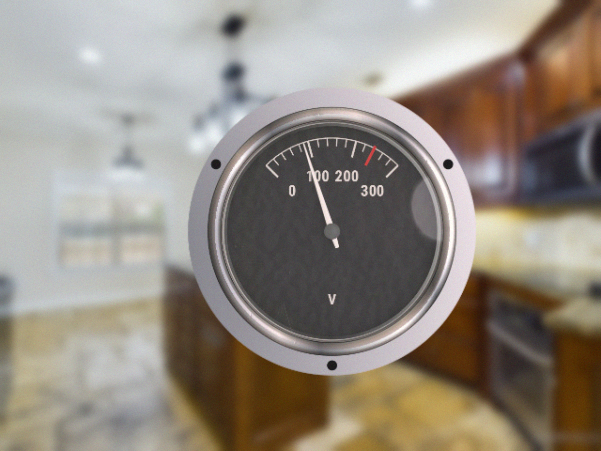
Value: 90 V
